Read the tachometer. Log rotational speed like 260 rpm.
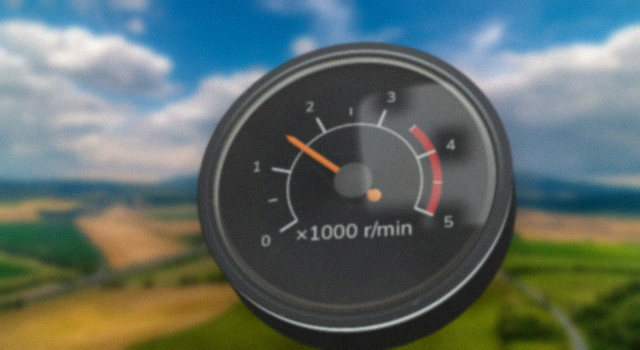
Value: 1500 rpm
